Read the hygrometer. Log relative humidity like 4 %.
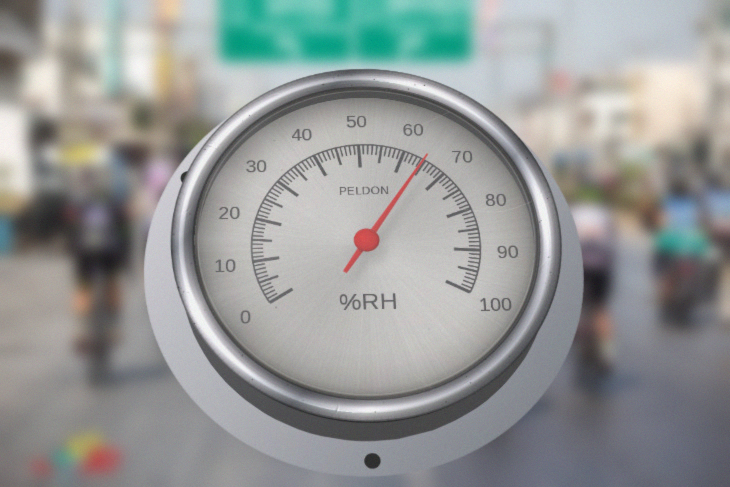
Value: 65 %
